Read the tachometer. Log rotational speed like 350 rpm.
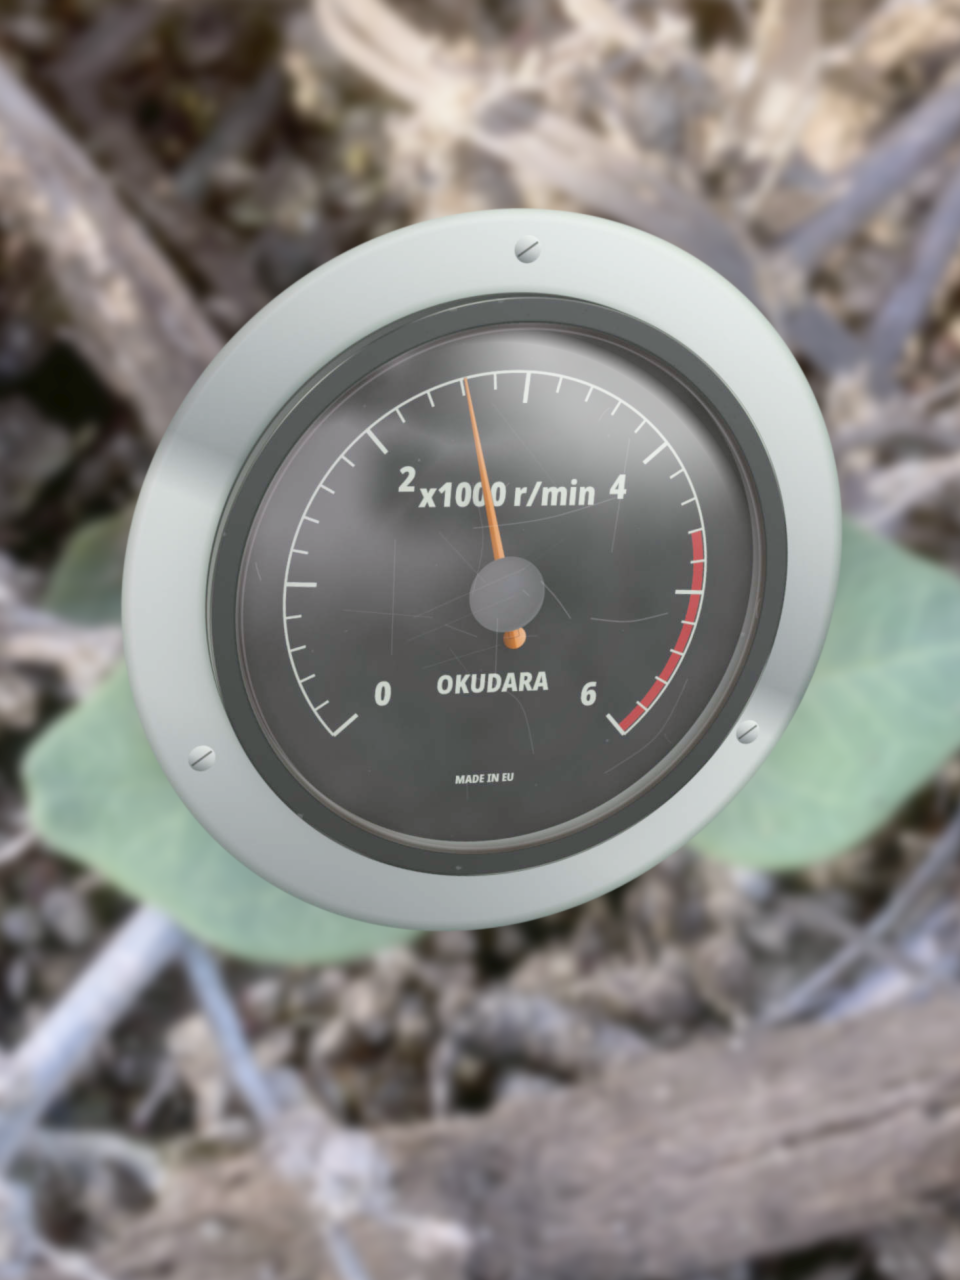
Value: 2600 rpm
